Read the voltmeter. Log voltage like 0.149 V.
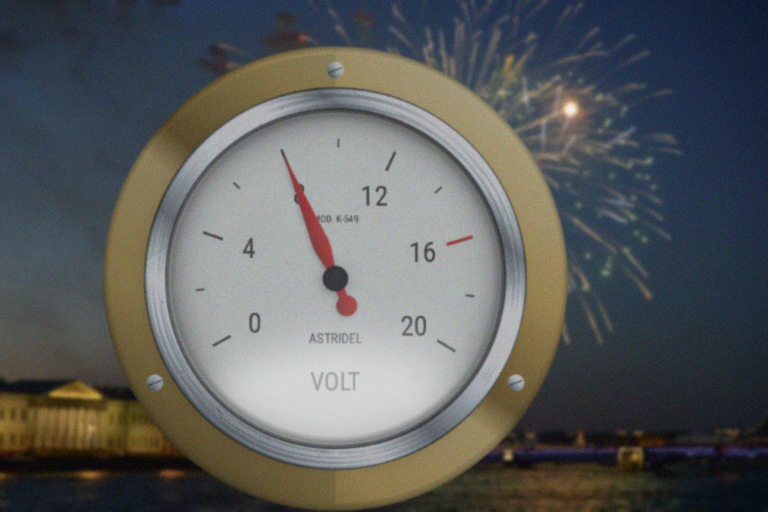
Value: 8 V
